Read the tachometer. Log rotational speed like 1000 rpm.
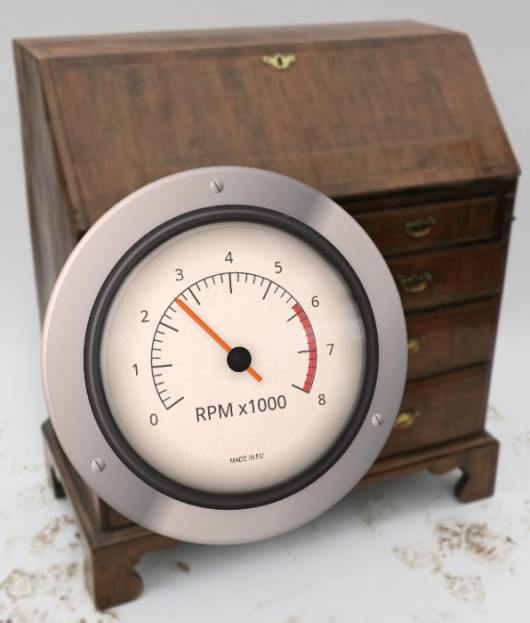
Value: 2600 rpm
